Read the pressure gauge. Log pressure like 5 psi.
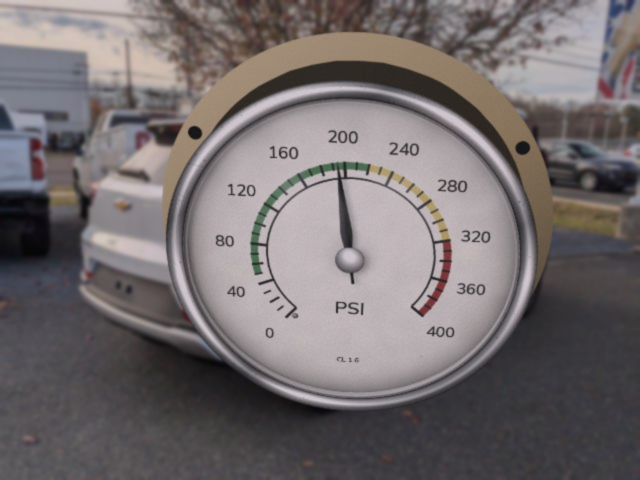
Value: 195 psi
